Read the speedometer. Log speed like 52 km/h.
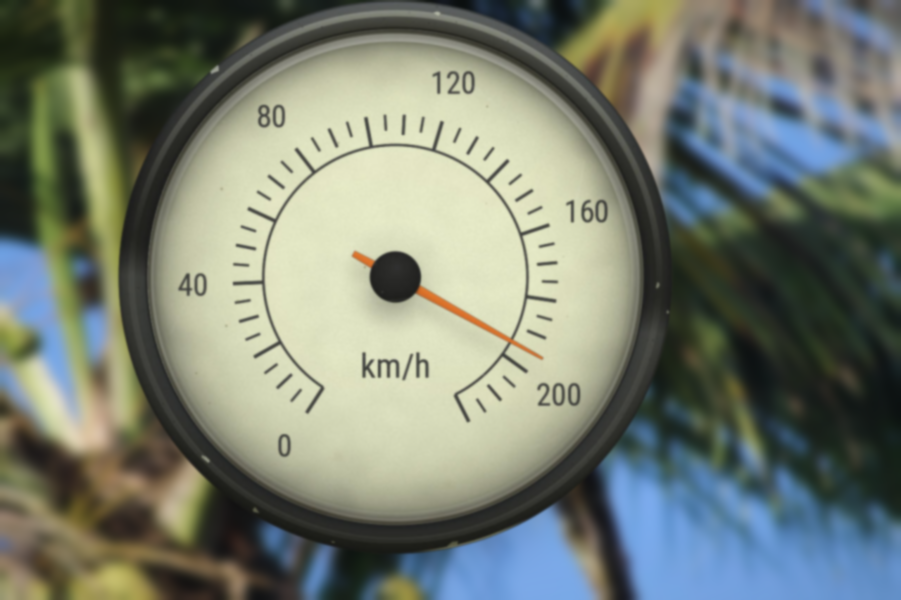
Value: 195 km/h
